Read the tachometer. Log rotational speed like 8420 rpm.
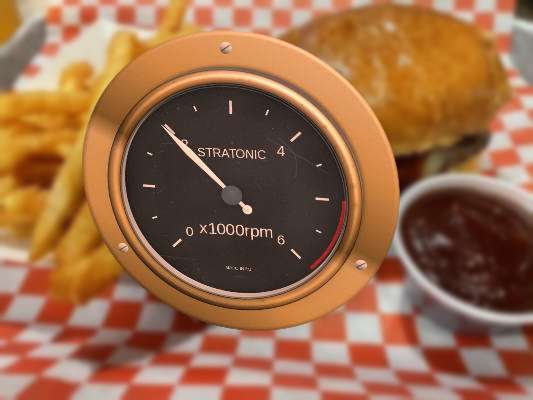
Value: 2000 rpm
